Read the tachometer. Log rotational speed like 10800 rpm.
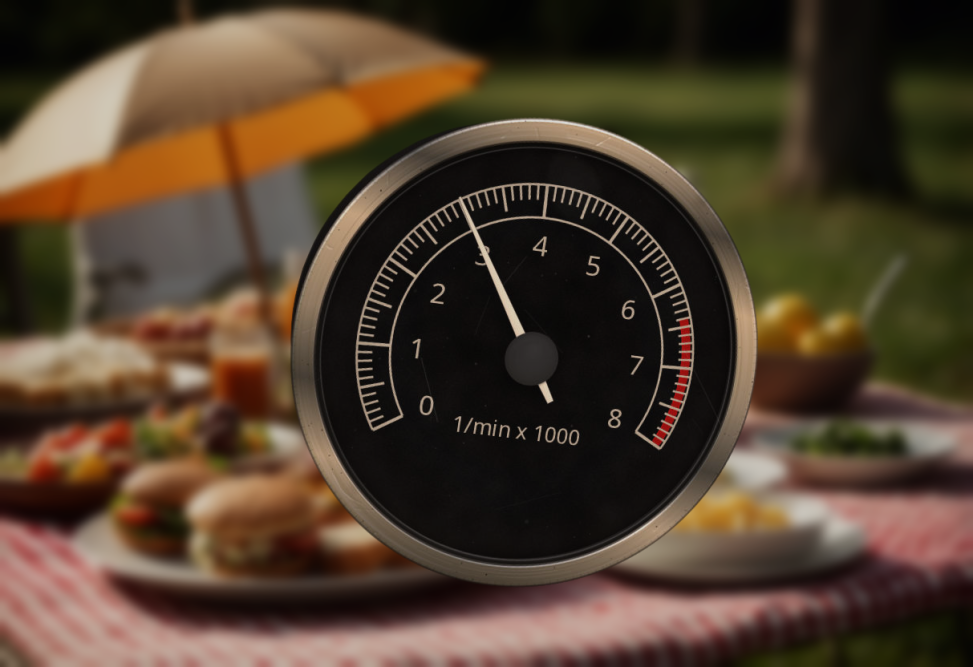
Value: 3000 rpm
